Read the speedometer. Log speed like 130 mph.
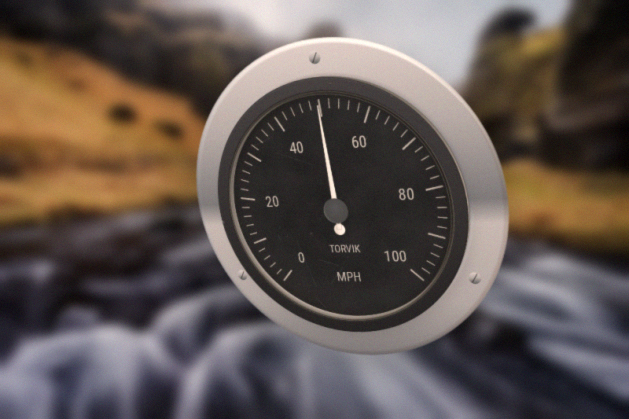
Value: 50 mph
